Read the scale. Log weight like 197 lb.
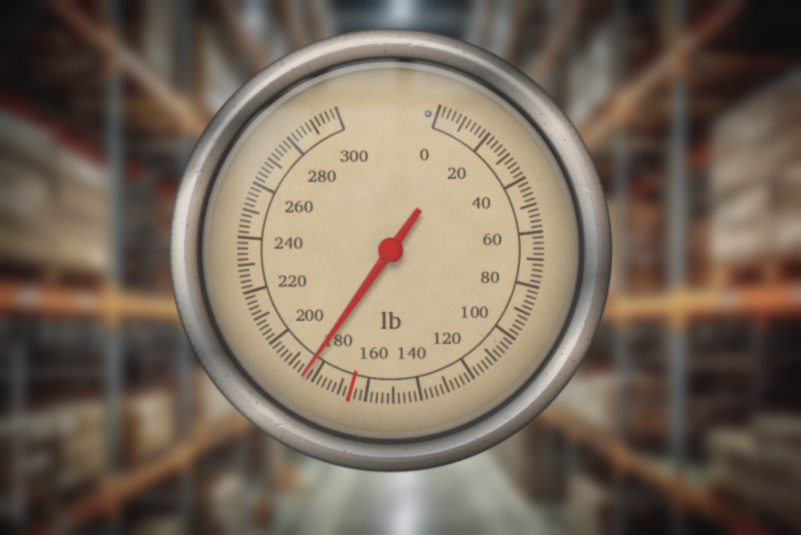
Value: 184 lb
